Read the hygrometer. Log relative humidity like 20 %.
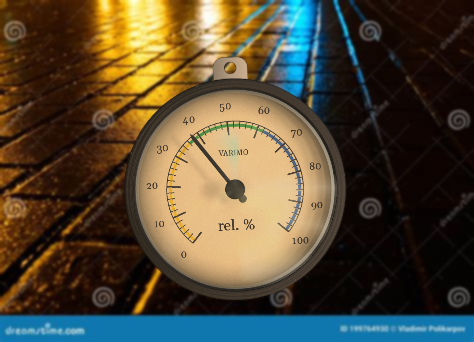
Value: 38 %
